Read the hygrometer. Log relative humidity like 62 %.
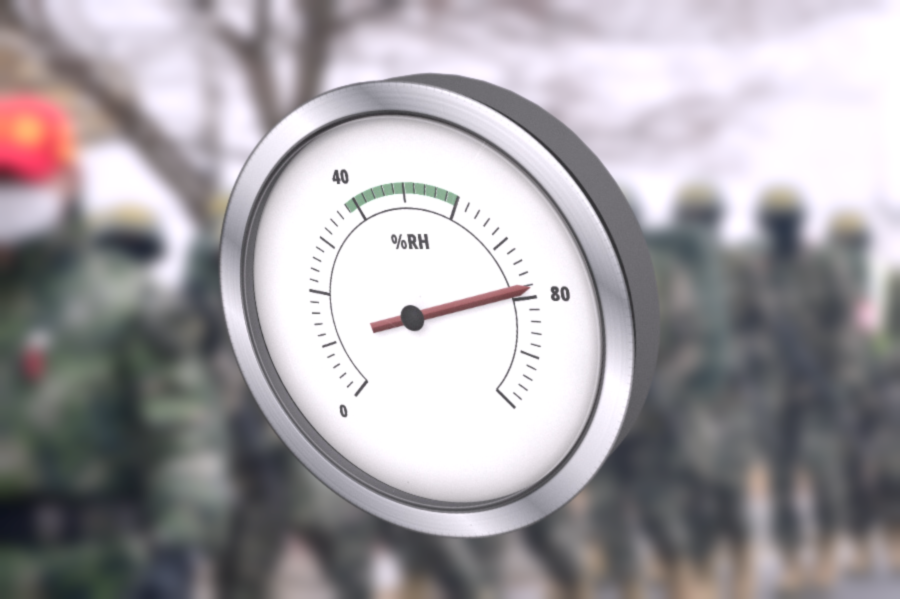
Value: 78 %
